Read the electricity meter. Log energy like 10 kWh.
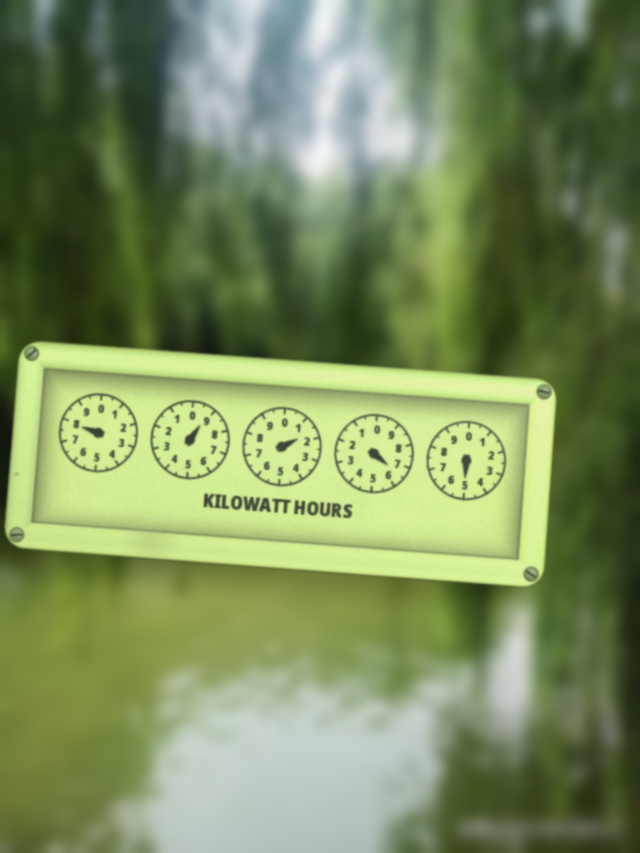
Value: 79165 kWh
